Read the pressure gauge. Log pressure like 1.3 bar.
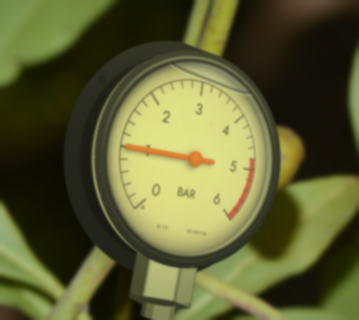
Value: 1 bar
